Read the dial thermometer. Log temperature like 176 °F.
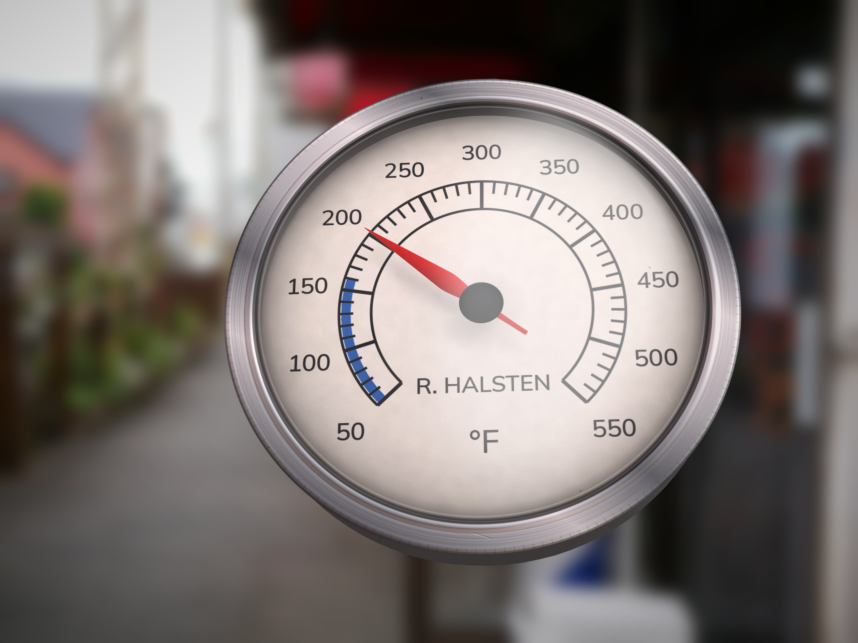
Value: 200 °F
